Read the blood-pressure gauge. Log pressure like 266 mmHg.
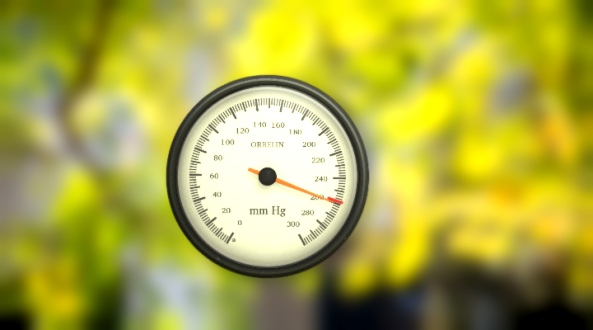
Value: 260 mmHg
